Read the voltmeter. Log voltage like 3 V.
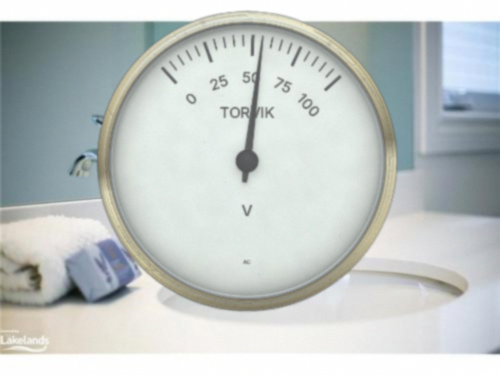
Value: 55 V
